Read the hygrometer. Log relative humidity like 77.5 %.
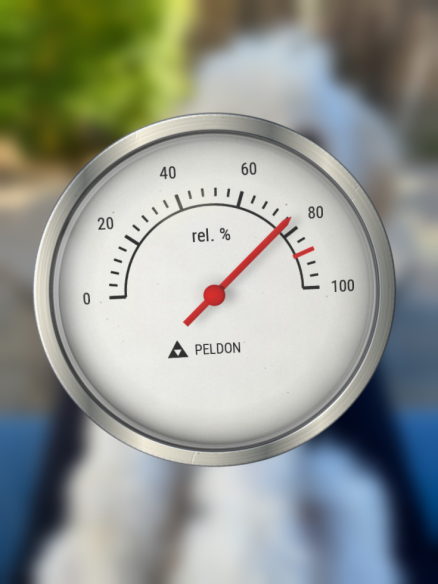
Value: 76 %
